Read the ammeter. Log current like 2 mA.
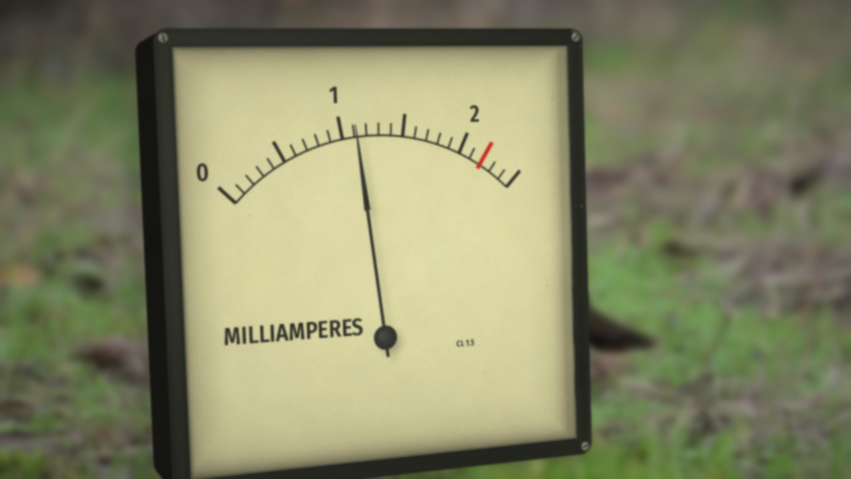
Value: 1.1 mA
